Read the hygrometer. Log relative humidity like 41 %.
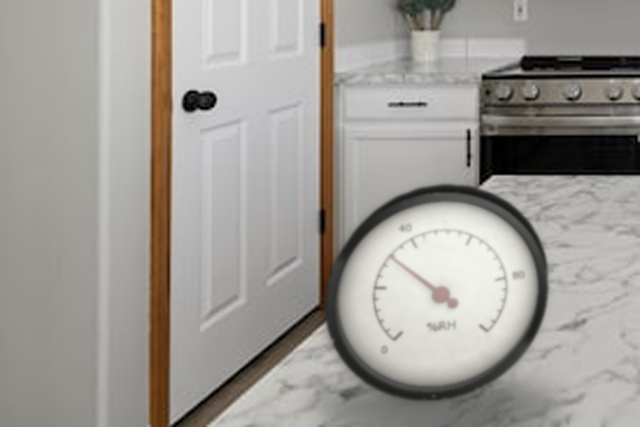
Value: 32 %
